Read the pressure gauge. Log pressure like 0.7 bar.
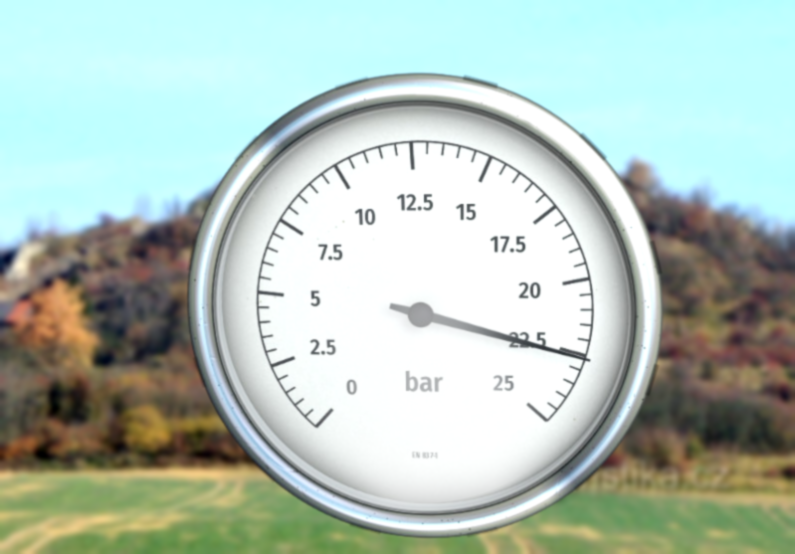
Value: 22.5 bar
